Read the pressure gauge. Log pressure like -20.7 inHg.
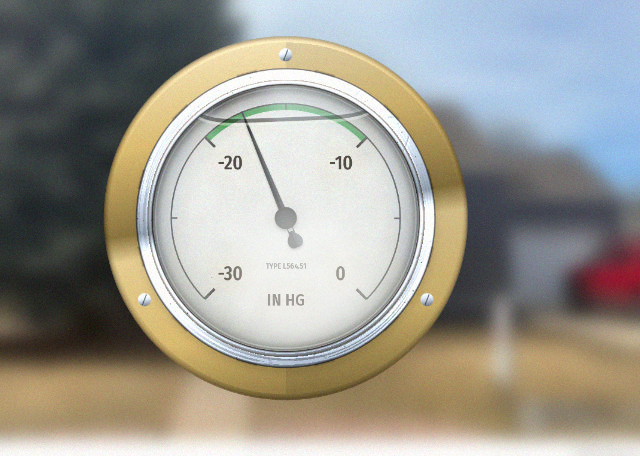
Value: -17.5 inHg
